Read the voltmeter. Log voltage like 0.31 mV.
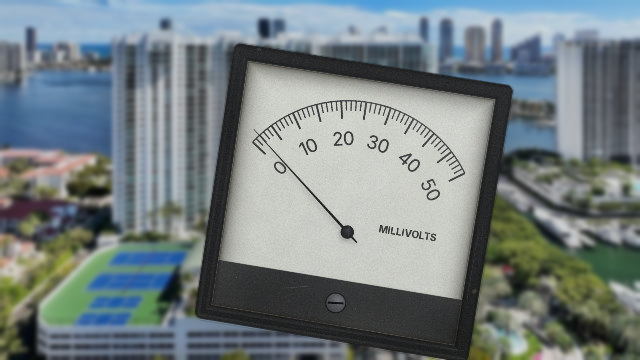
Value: 2 mV
